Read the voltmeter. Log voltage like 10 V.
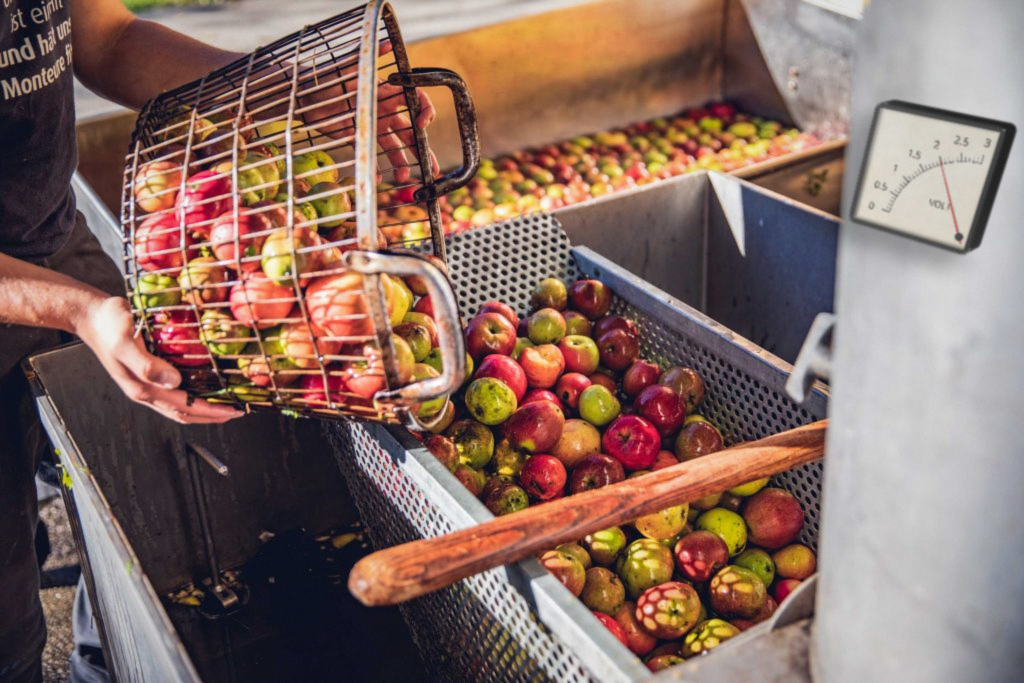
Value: 2 V
